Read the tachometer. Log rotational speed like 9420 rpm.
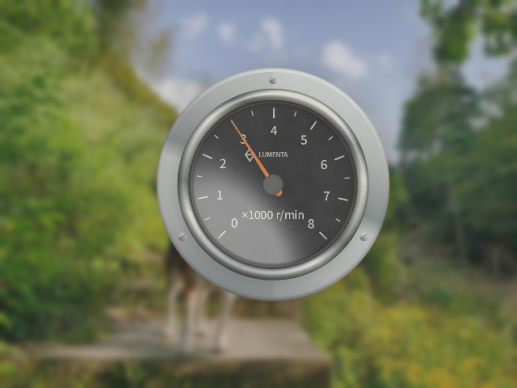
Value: 3000 rpm
